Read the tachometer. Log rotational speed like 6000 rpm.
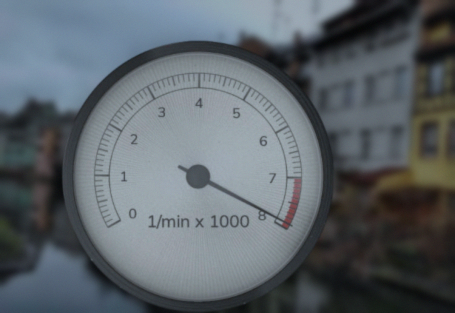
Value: 7900 rpm
